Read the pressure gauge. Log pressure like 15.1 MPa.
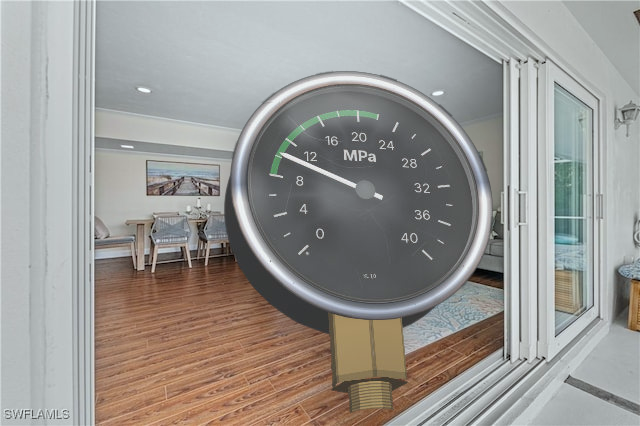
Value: 10 MPa
